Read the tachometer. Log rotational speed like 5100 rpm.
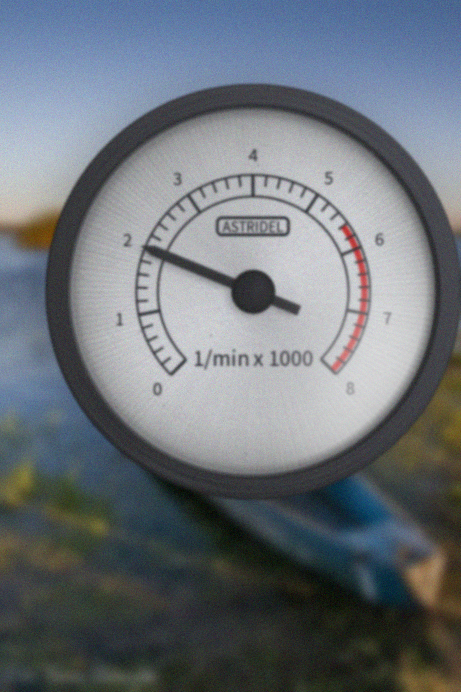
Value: 2000 rpm
